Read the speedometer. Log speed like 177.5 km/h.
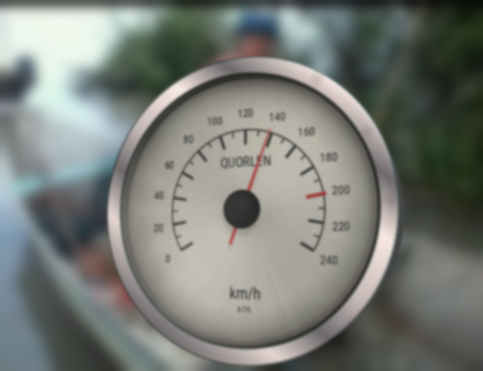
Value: 140 km/h
